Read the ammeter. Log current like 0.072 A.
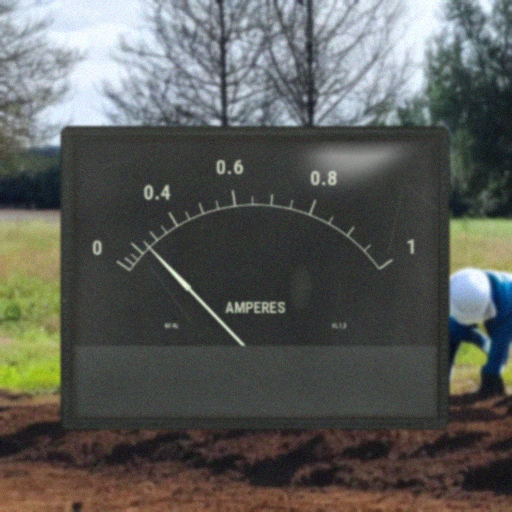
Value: 0.25 A
